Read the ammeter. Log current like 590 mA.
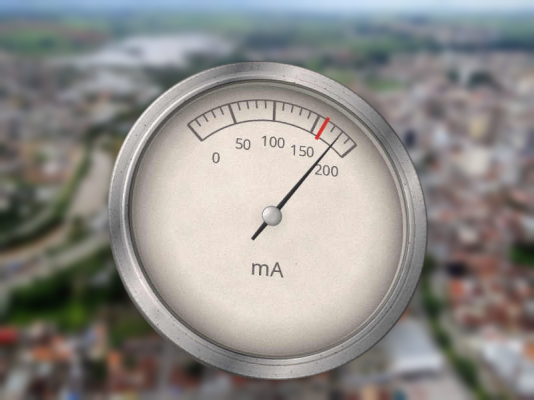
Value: 180 mA
